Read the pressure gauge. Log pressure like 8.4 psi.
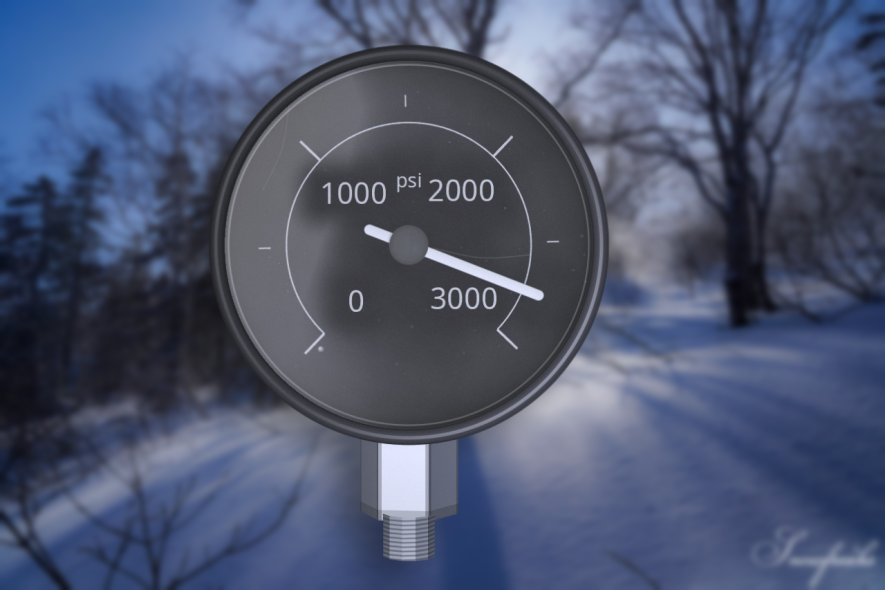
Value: 2750 psi
